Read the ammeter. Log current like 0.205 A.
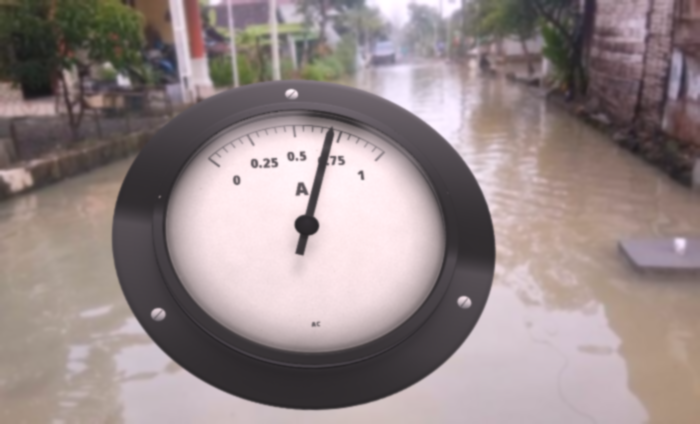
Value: 0.7 A
